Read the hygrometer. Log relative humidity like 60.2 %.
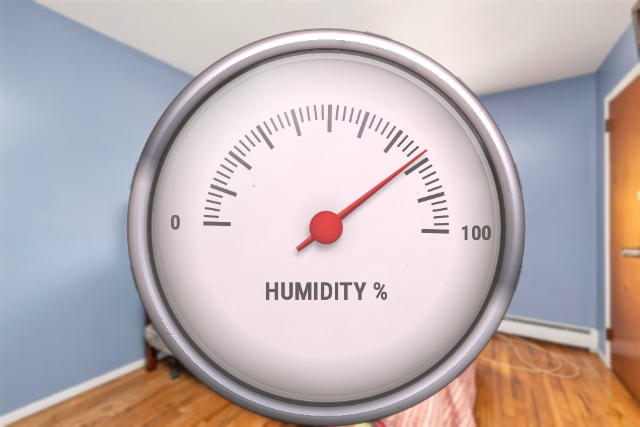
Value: 78 %
